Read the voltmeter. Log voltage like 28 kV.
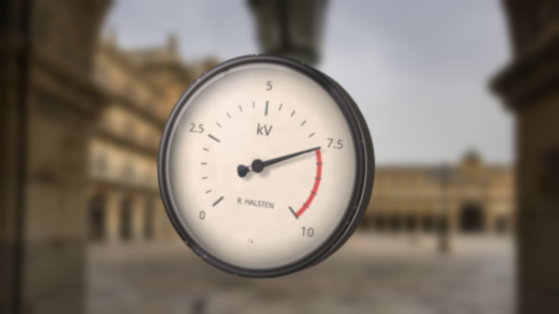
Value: 7.5 kV
